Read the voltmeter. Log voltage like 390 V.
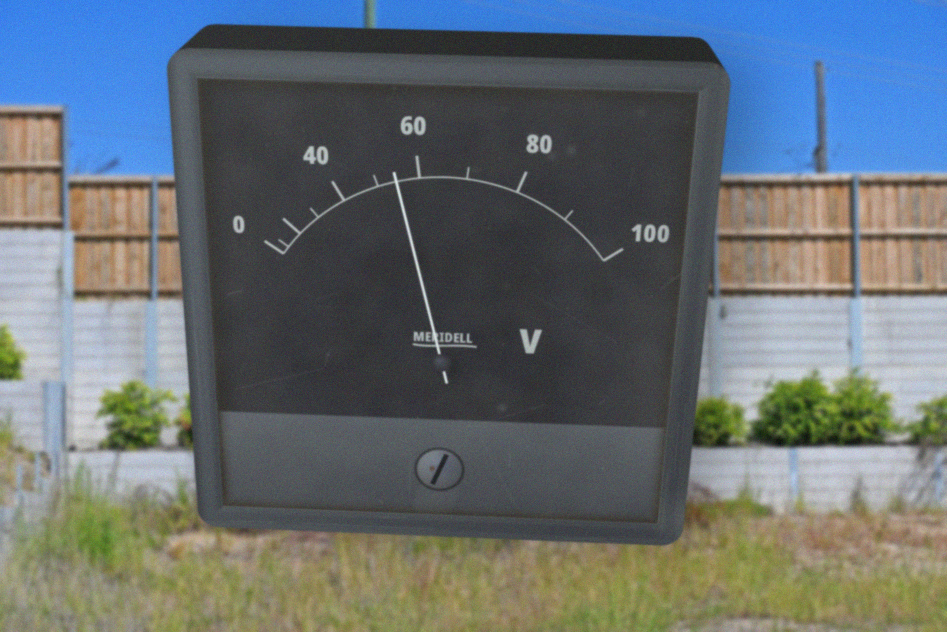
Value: 55 V
